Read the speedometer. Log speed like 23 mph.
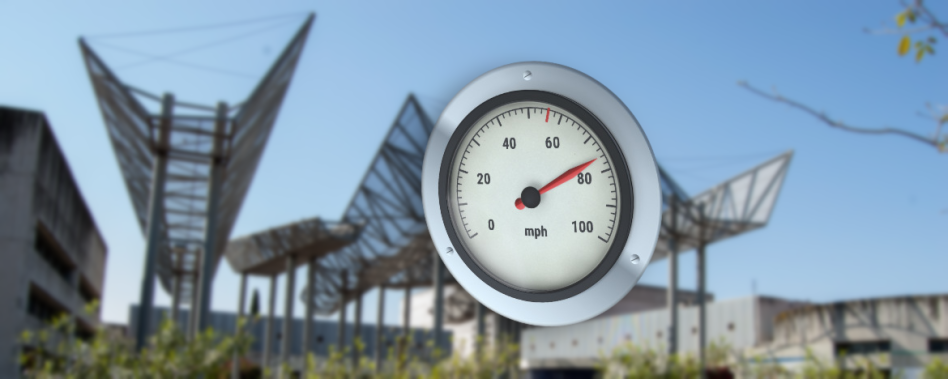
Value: 76 mph
